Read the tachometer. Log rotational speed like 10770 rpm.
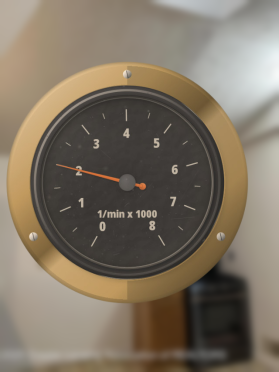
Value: 2000 rpm
